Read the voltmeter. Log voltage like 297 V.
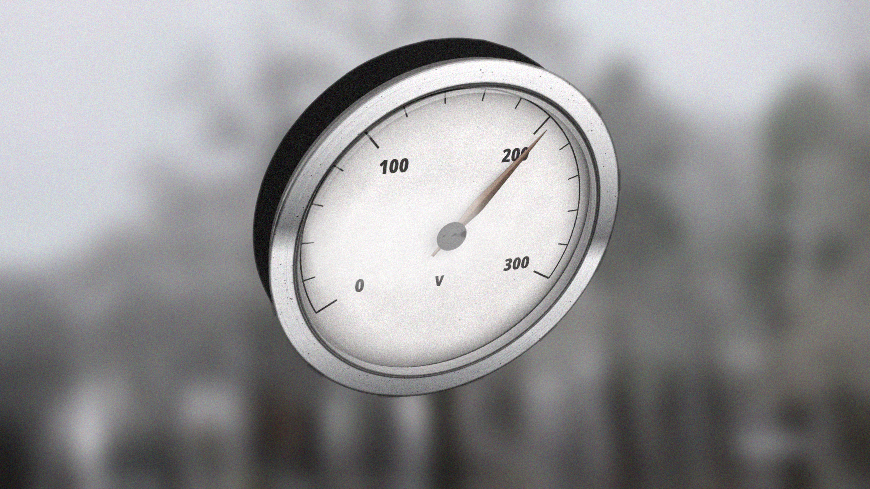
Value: 200 V
